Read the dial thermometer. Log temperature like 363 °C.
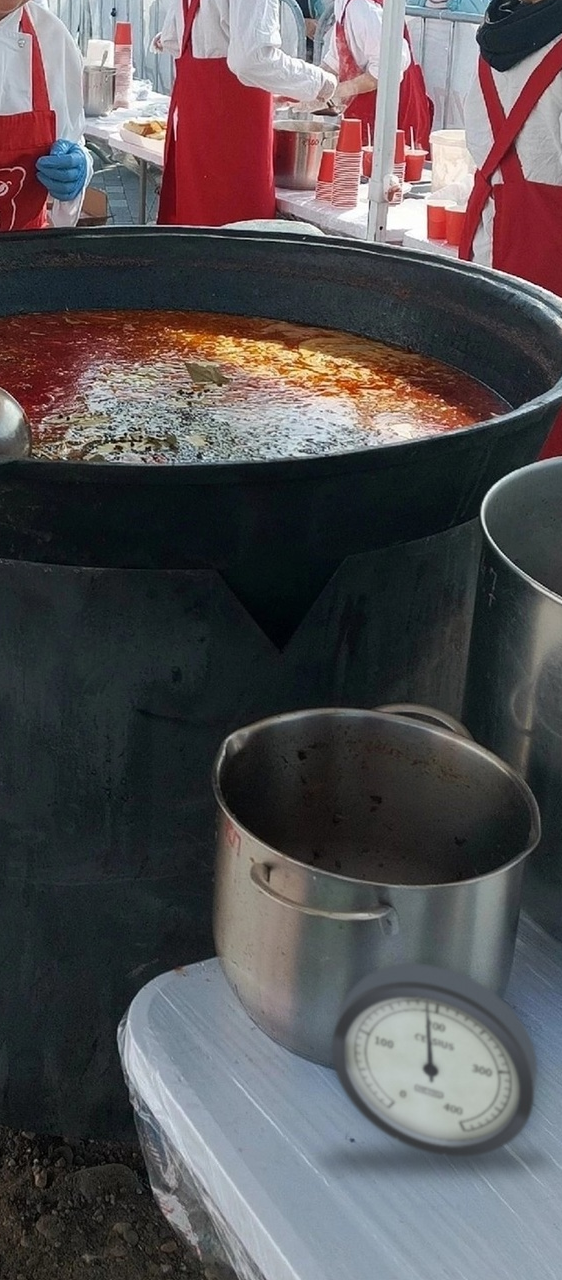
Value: 190 °C
